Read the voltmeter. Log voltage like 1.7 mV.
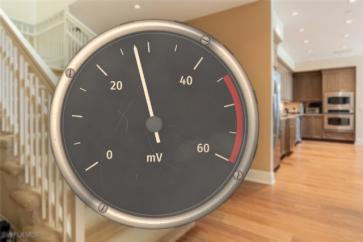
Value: 27.5 mV
